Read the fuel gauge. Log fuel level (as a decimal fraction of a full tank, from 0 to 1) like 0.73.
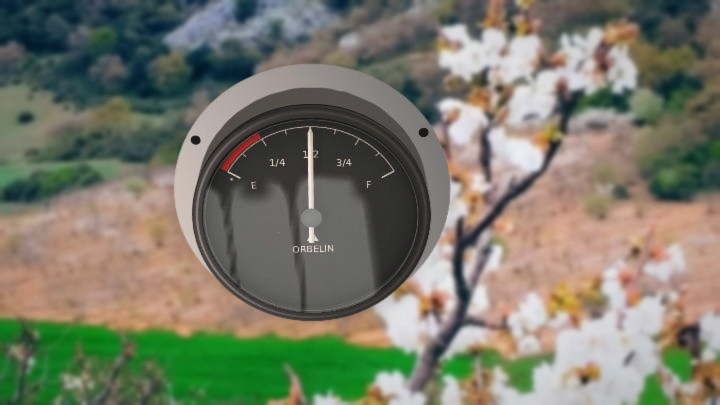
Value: 0.5
